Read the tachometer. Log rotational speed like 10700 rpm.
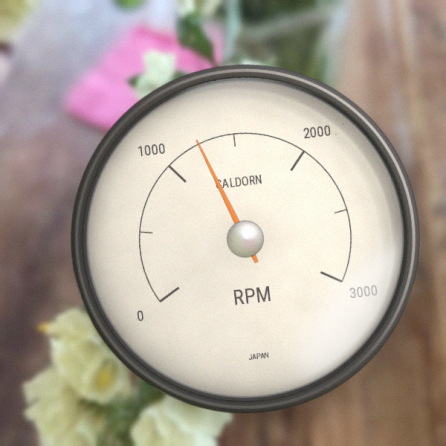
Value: 1250 rpm
